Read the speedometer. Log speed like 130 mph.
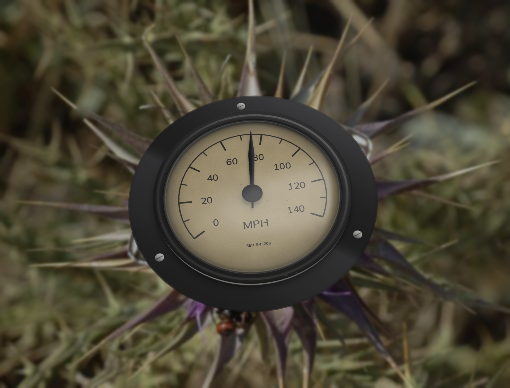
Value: 75 mph
